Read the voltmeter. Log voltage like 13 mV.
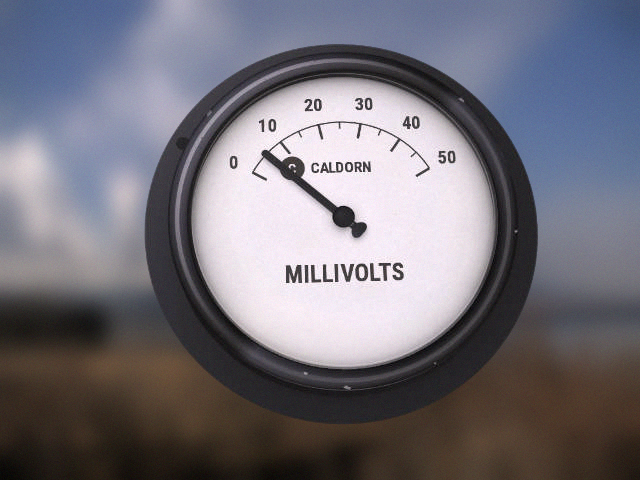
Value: 5 mV
